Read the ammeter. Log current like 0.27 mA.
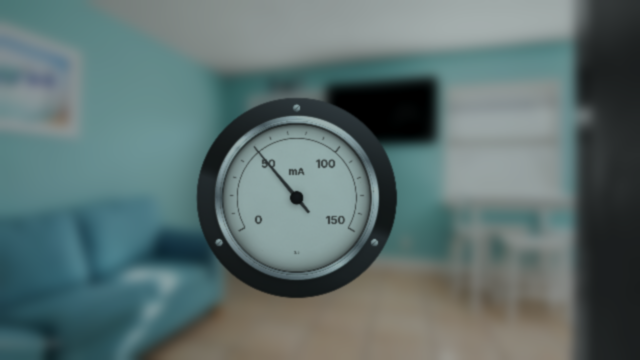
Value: 50 mA
